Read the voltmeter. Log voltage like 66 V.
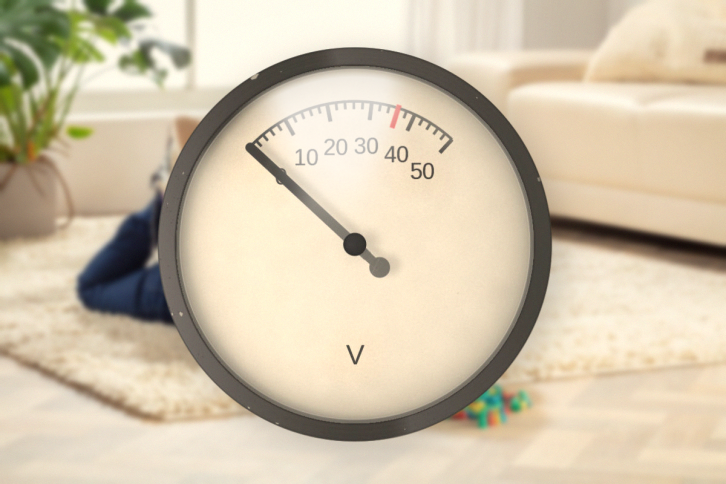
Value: 0 V
